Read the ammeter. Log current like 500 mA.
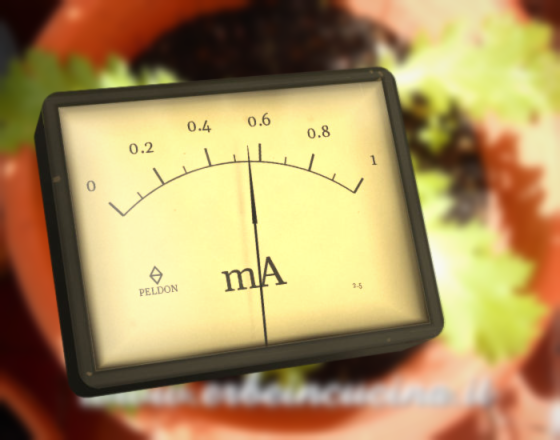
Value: 0.55 mA
